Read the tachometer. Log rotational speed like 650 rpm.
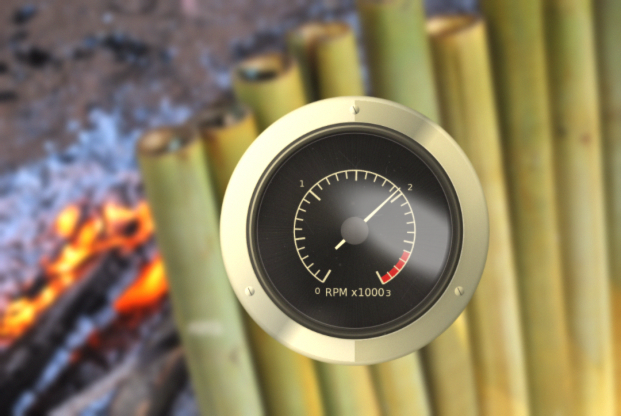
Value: 1950 rpm
